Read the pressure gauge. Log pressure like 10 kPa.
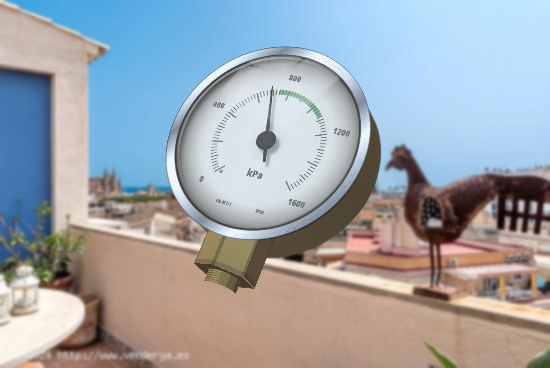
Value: 700 kPa
